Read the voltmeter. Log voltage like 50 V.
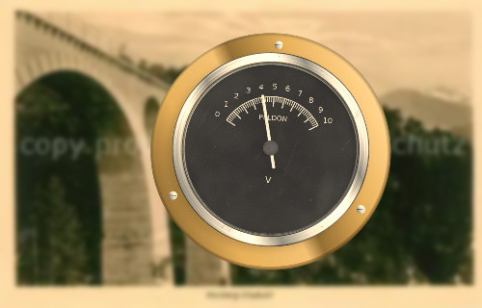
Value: 4 V
